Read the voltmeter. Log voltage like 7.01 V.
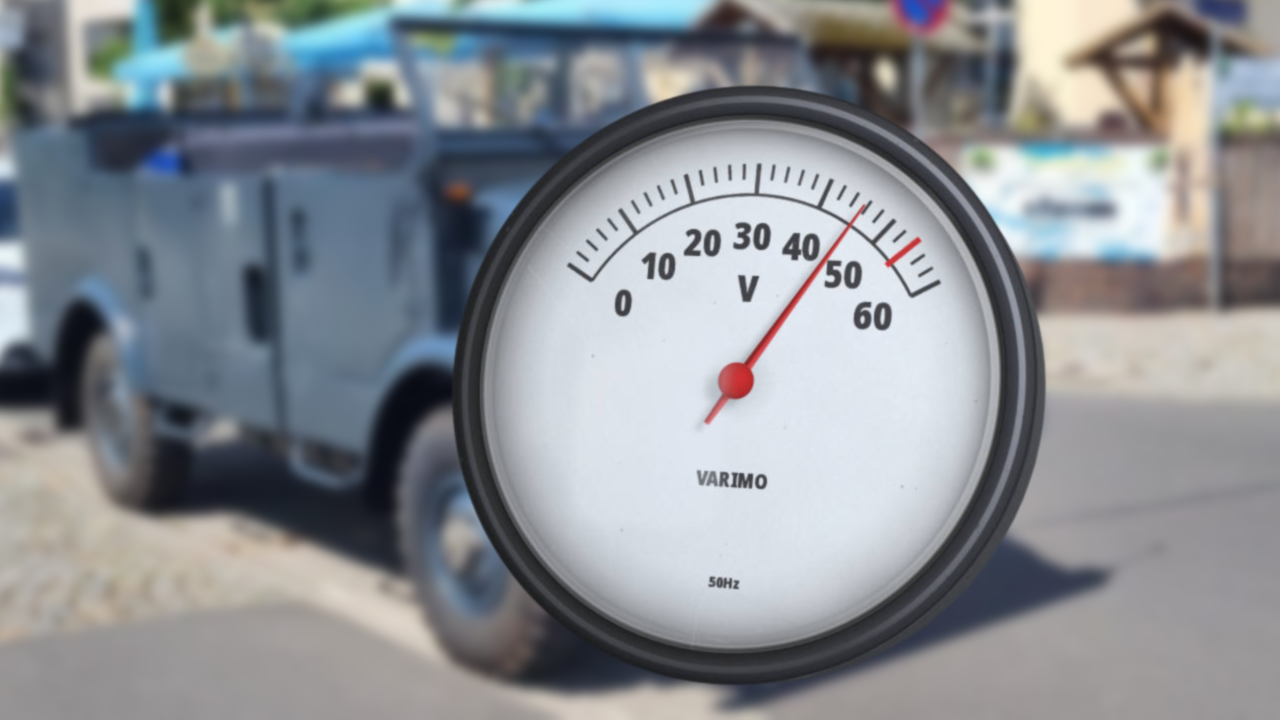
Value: 46 V
